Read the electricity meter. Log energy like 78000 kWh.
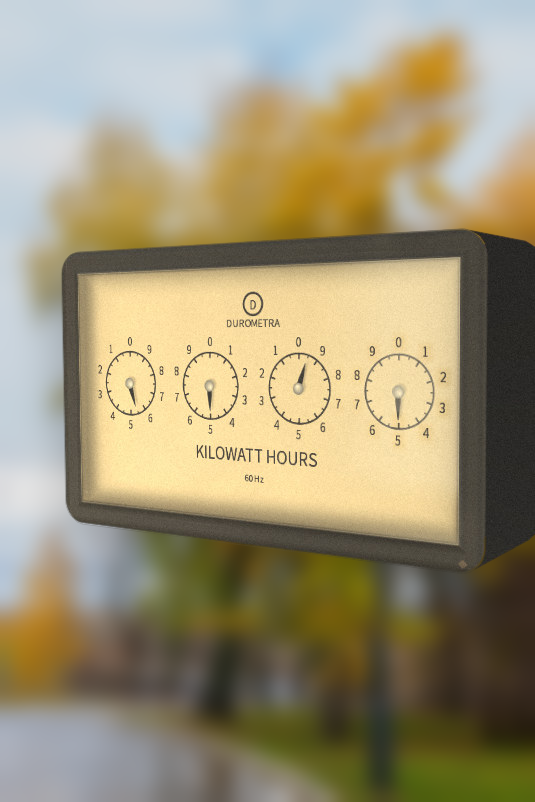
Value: 5495 kWh
